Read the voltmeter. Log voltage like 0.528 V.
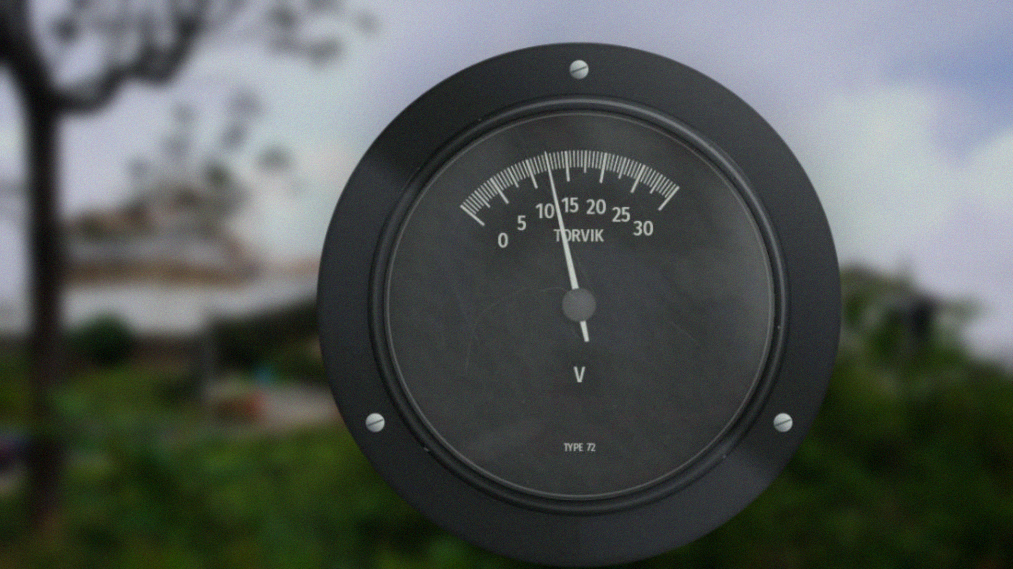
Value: 12.5 V
